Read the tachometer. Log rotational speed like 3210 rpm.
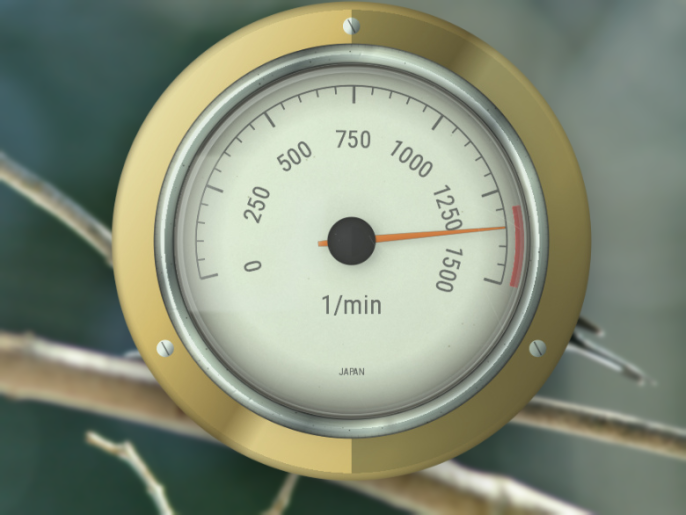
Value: 1350 rpm
